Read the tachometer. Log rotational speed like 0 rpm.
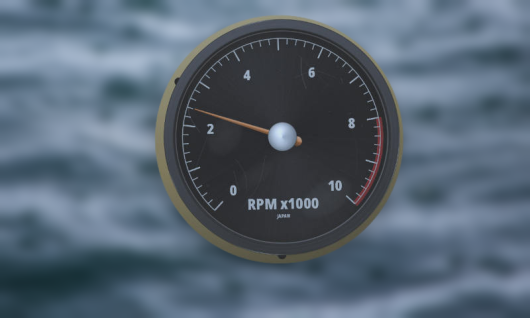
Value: 2400 rpm
